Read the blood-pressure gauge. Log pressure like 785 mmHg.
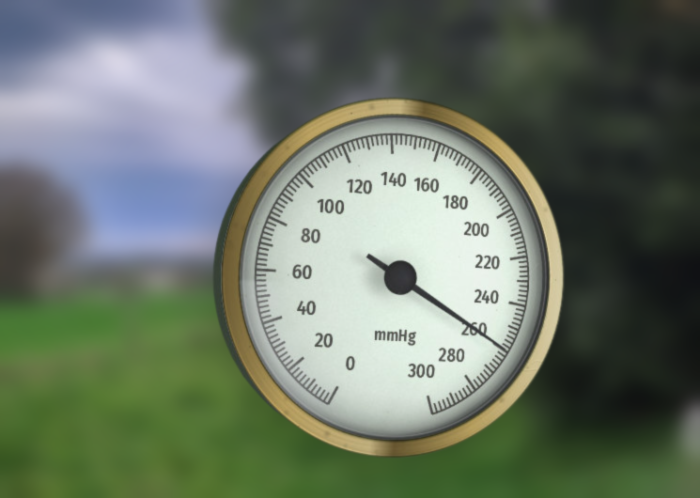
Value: 260 mmHg
